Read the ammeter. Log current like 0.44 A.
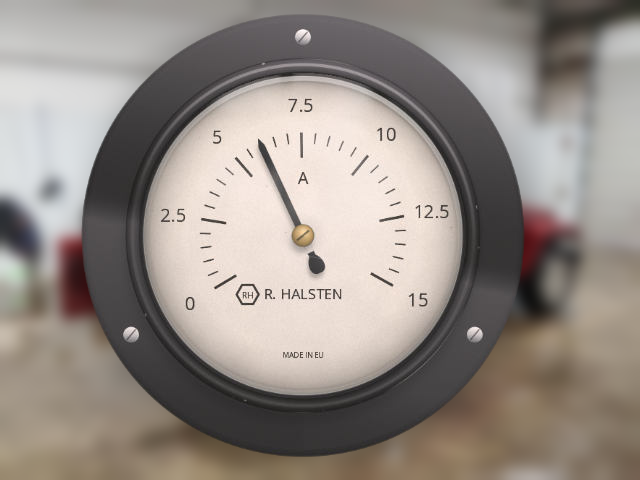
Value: 6 A
